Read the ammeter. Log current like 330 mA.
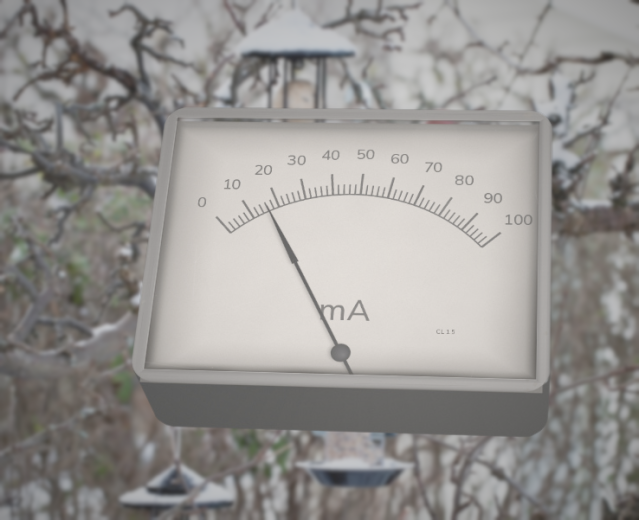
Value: 16 mA
